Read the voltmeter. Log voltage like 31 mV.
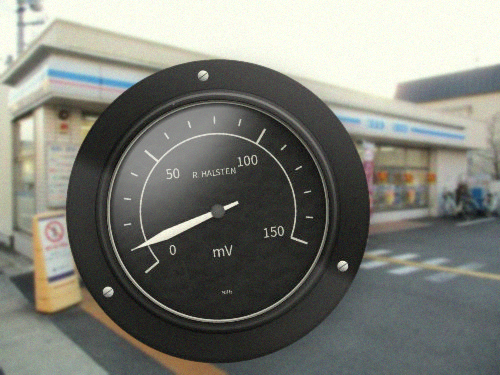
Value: 10 mV
